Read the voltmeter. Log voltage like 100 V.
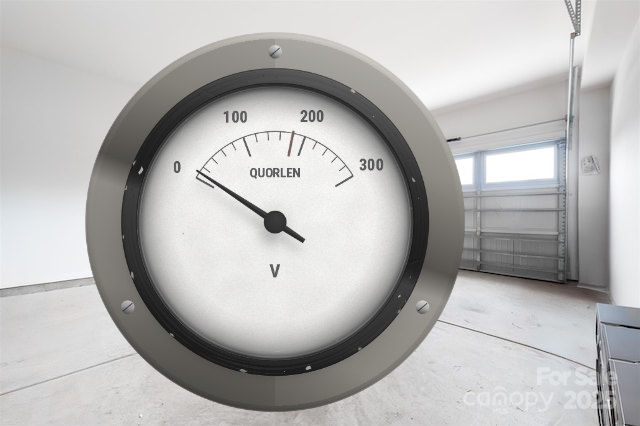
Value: 10 V
